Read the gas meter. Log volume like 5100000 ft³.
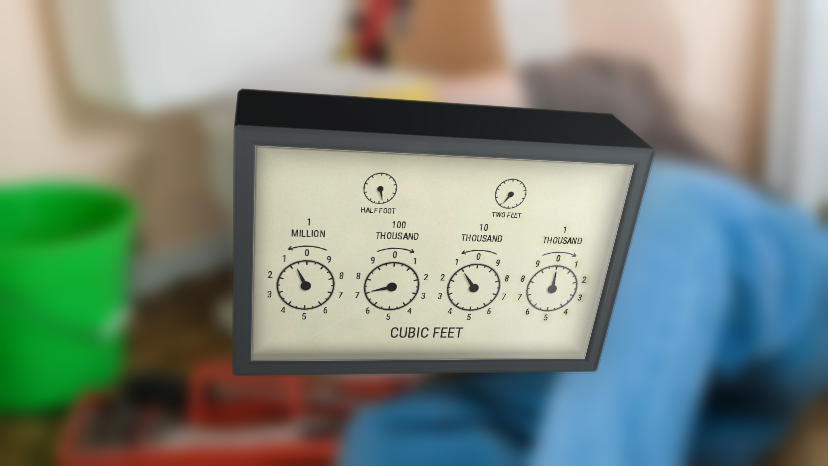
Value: 71000 ft³
